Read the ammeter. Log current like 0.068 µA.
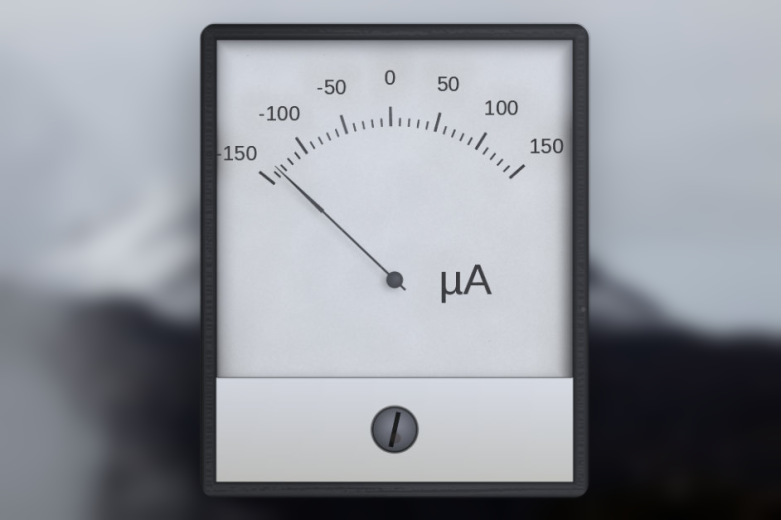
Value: -135 µA
